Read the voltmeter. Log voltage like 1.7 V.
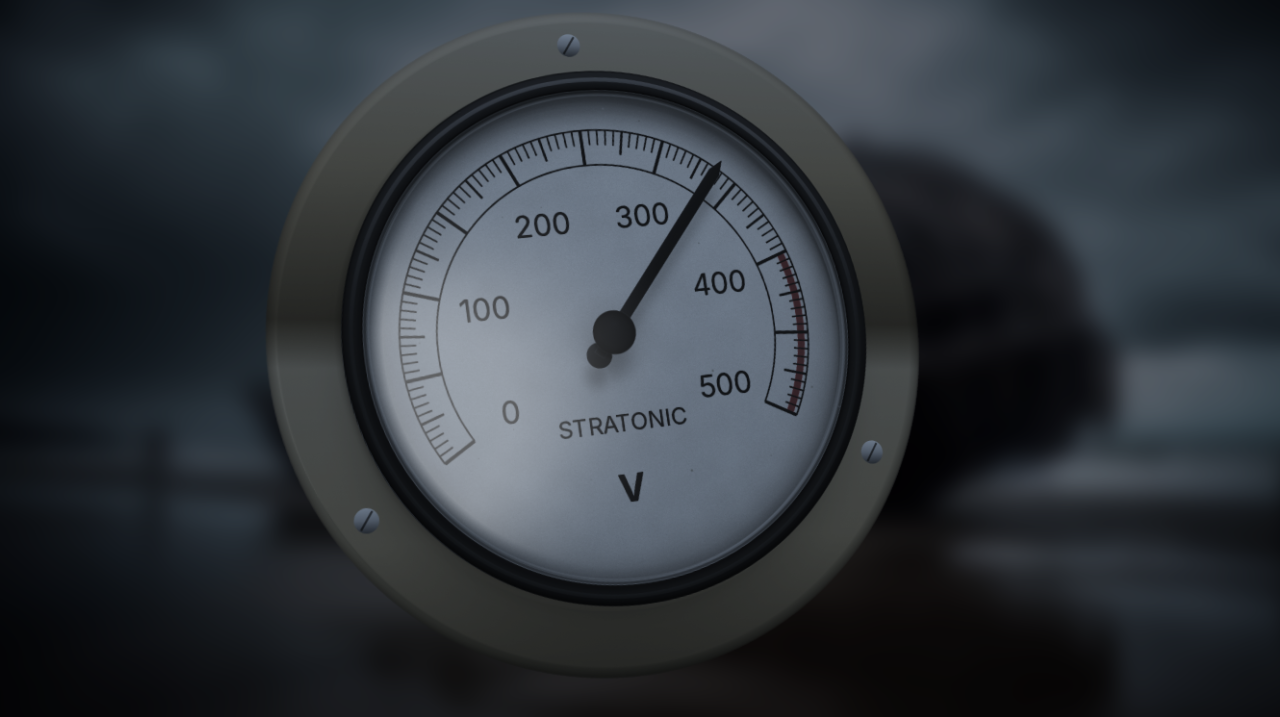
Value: 335 V
